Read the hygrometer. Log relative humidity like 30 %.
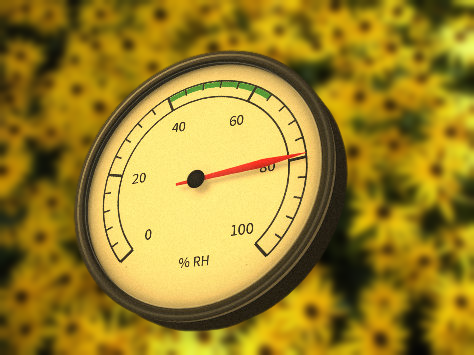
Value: 80 %
